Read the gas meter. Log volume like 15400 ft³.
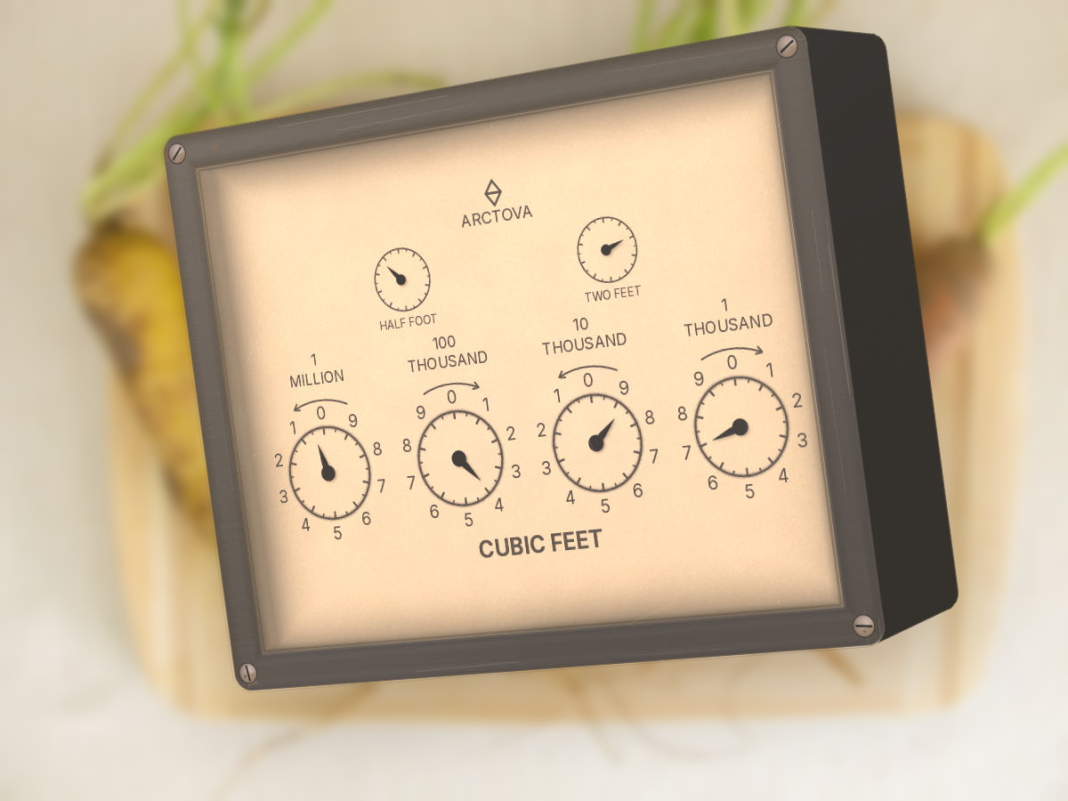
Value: 38700 ft³
